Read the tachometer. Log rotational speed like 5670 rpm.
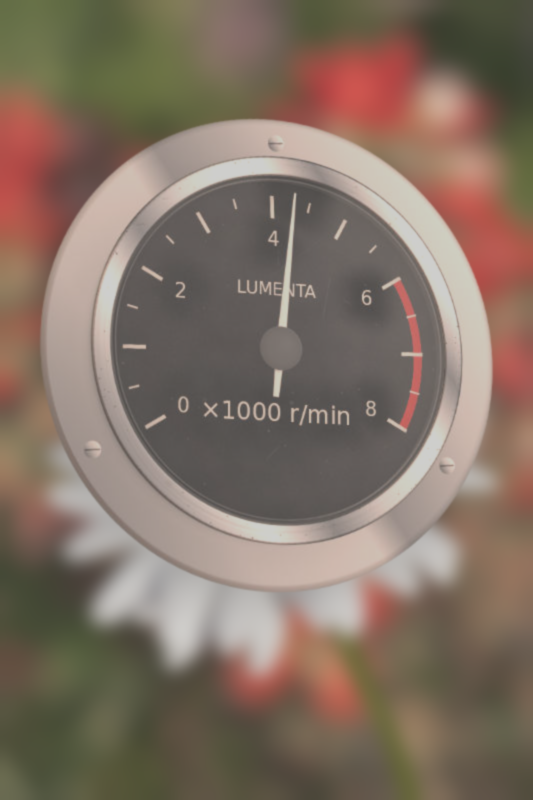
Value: 4250 rpm
